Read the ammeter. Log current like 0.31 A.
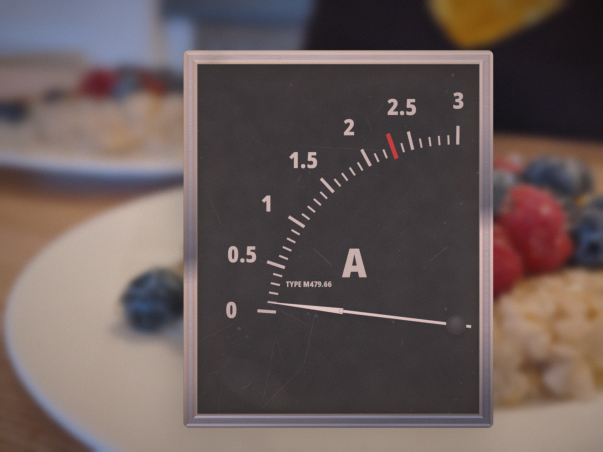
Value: 0.1 A
